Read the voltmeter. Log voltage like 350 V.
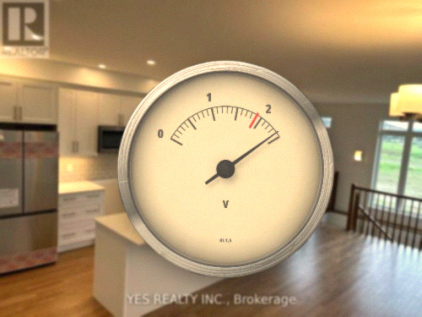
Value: 2.4 V
